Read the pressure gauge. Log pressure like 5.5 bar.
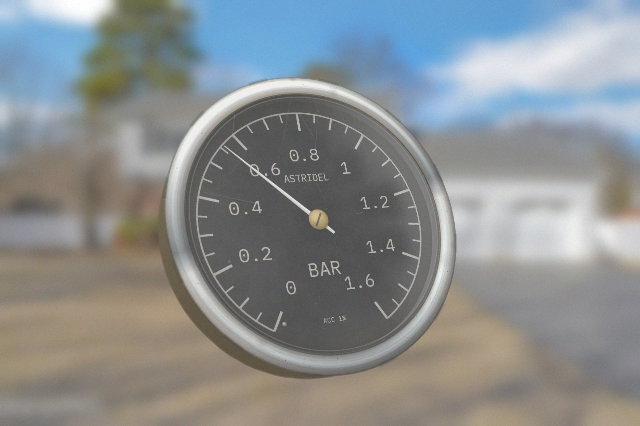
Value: 0.55 bar
